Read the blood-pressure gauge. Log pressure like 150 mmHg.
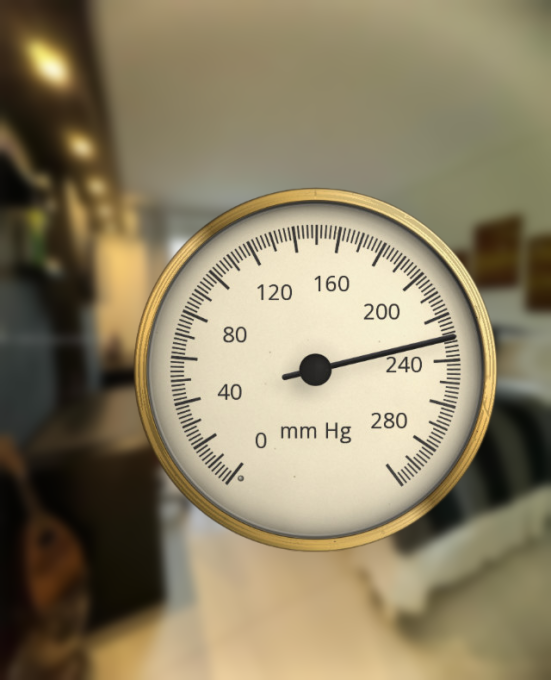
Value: 230 mmHg
